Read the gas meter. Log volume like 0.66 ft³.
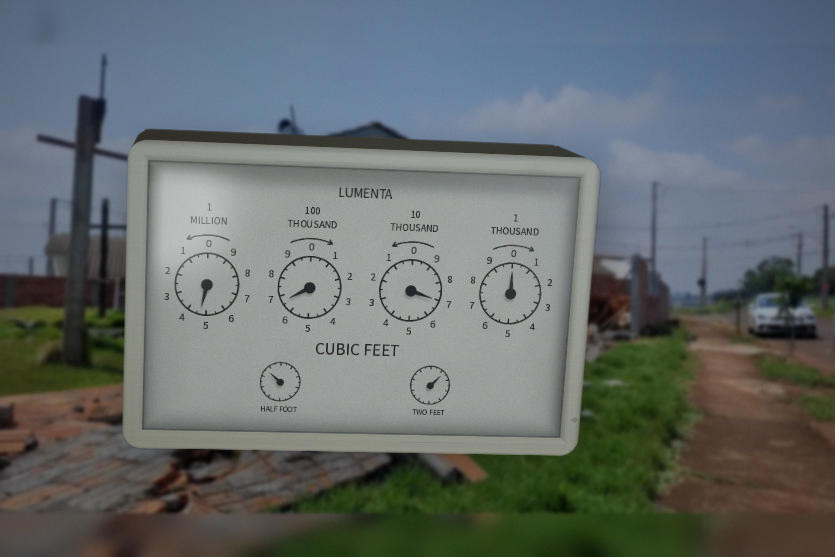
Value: 467000 ft³
